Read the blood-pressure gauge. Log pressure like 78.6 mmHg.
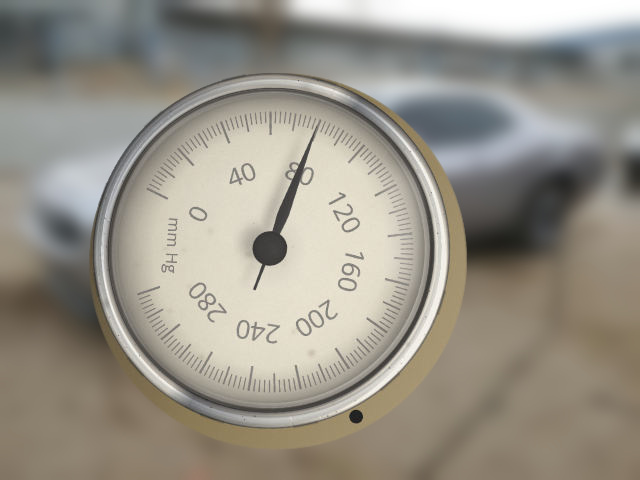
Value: 80 mmHg
